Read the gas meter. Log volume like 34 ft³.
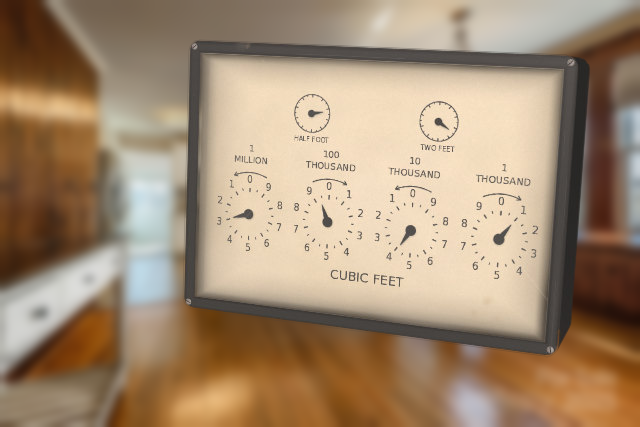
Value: 294100 ft³
